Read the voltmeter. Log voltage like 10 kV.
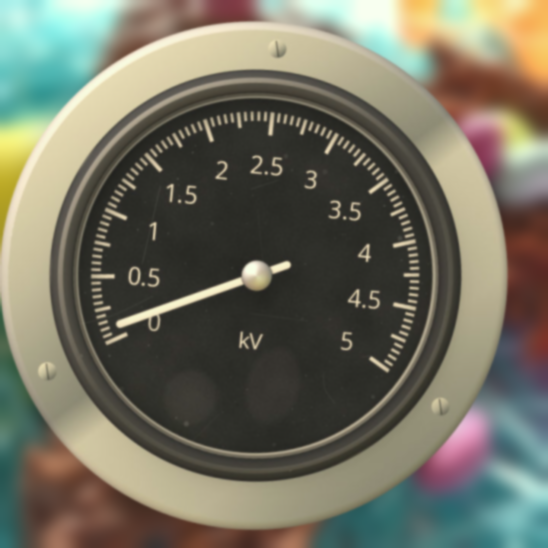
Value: 0.1 kV
